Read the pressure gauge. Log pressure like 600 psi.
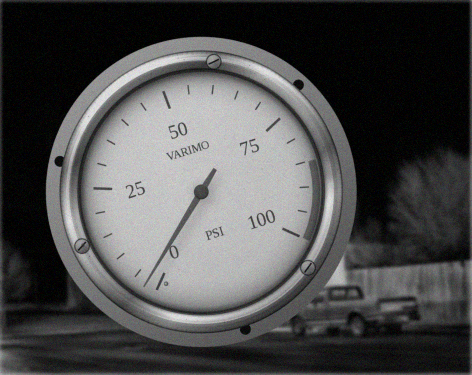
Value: 2.5 psi
